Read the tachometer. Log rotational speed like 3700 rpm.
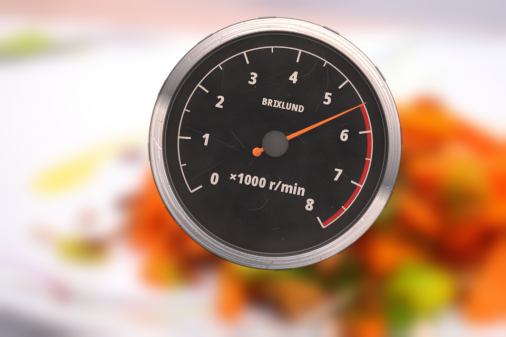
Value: 5500 rpm
